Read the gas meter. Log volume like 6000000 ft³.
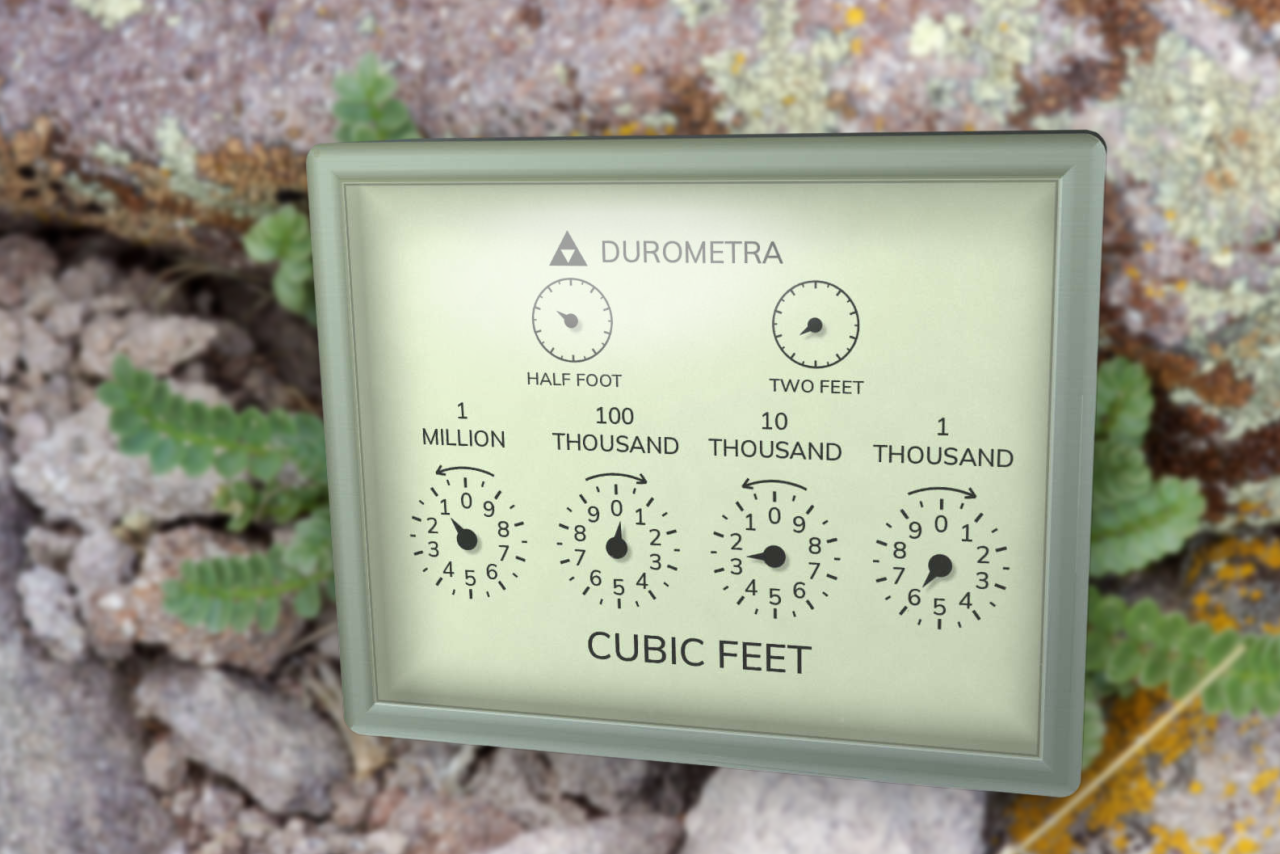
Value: 102600 ft³
